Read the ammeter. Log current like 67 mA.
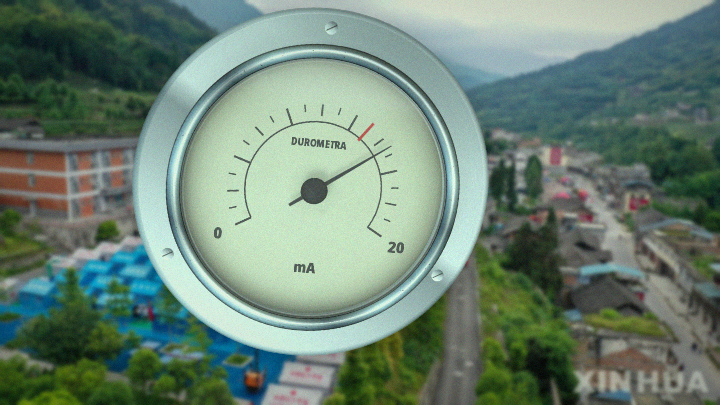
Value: 14.5 mA
